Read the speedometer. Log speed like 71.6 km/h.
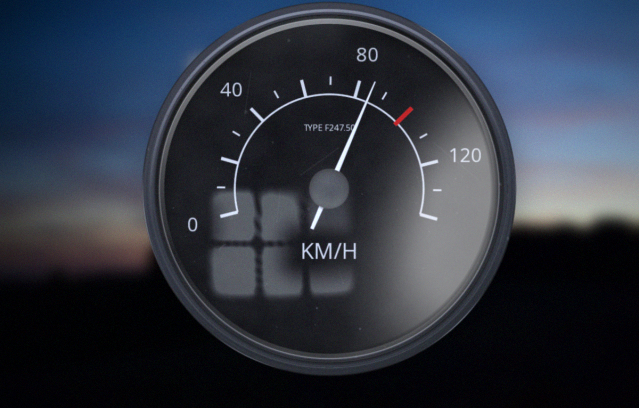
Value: 85 km/h
